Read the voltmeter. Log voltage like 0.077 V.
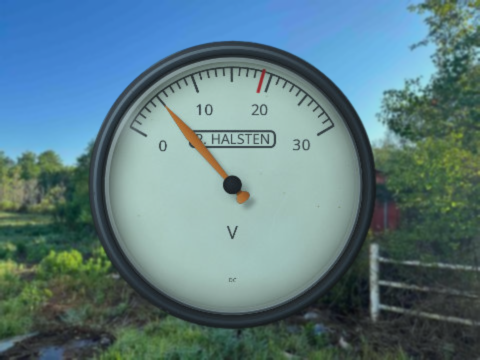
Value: 5 V
